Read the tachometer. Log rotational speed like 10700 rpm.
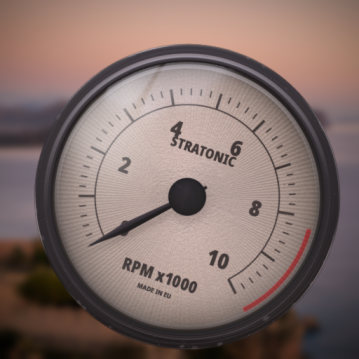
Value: 0 rpm
